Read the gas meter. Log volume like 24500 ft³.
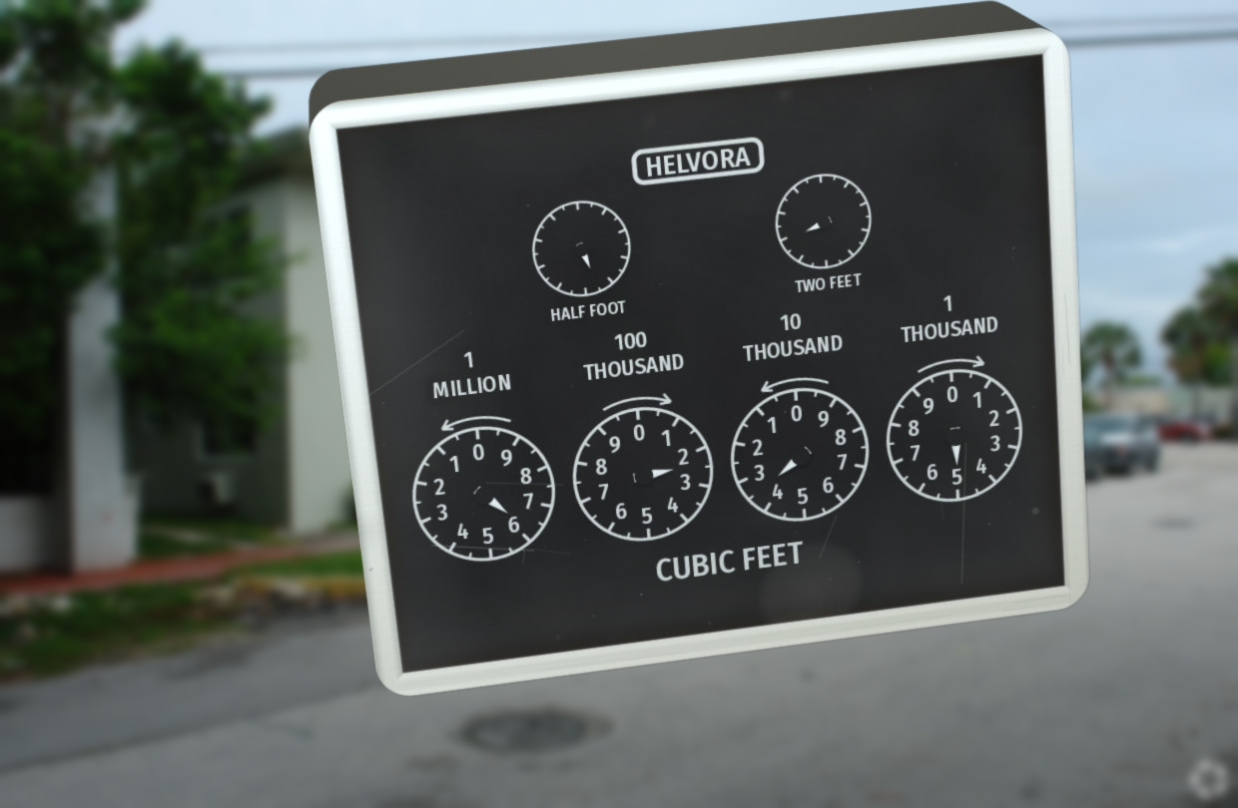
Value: 623500 ft³
